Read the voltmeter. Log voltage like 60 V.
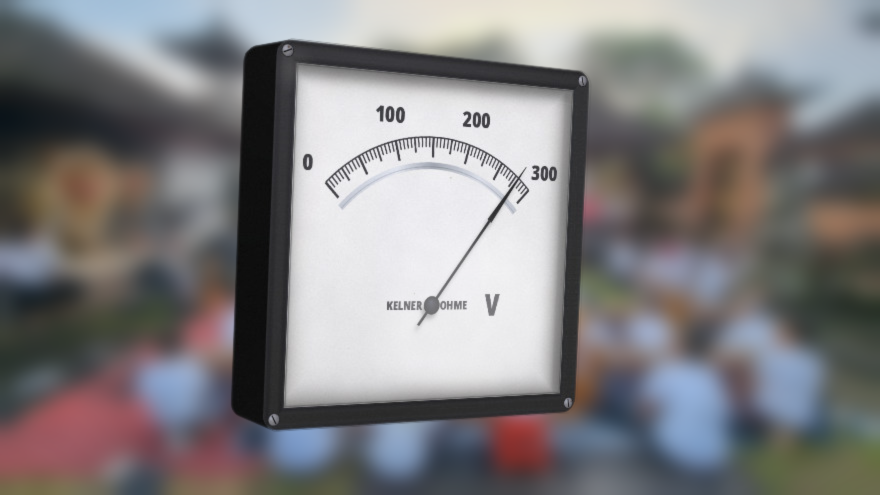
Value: 275 V
